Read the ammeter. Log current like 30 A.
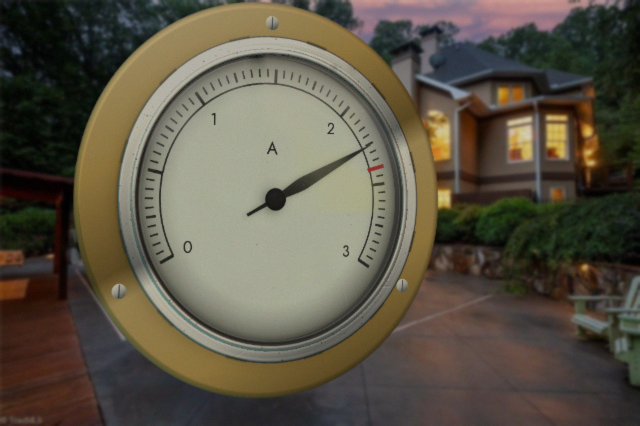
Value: 2.25 A
